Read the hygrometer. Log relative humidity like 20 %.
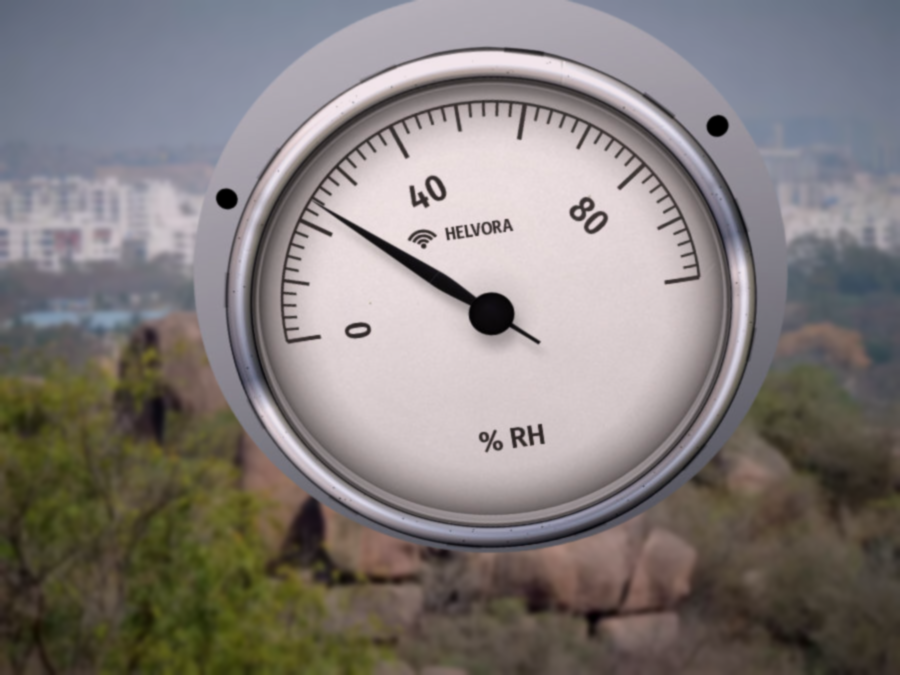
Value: 24 %
